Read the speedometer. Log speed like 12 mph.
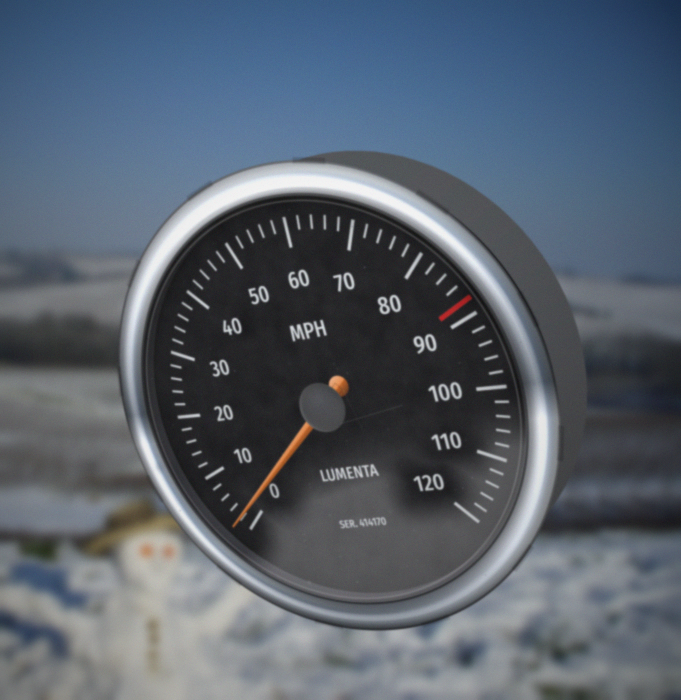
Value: 2 mph
